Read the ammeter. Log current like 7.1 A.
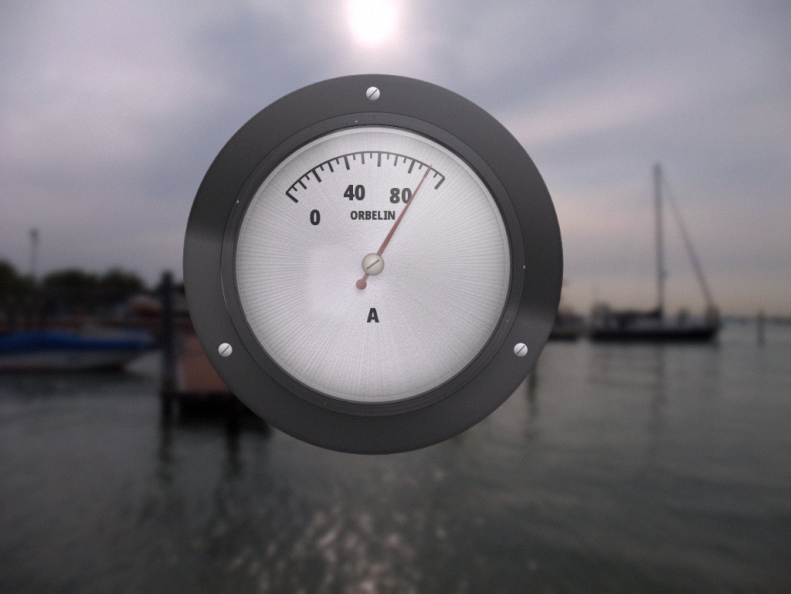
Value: 90 A
